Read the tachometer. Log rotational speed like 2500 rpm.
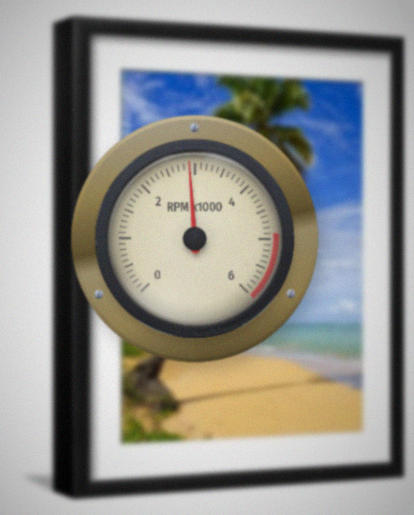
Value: 2900 rpm
